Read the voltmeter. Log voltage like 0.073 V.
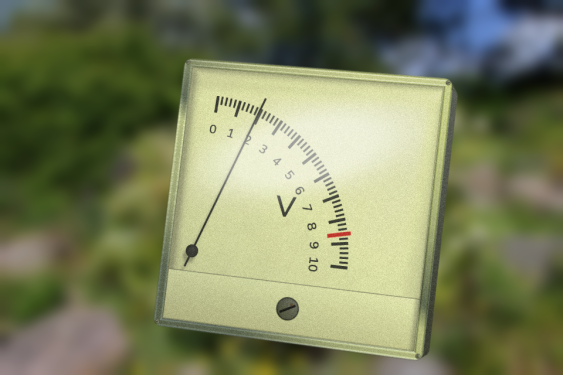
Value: 2 V
